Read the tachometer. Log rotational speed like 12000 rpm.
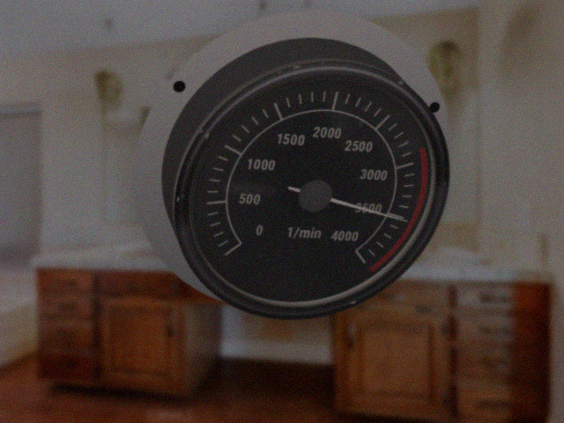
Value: 3500 rpm
